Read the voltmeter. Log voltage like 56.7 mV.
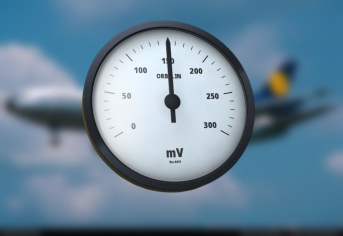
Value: 150 mV
